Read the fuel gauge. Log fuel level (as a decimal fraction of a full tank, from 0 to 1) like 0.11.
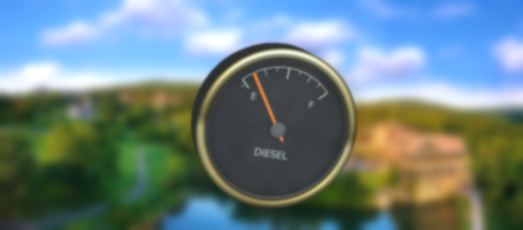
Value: 0.125
